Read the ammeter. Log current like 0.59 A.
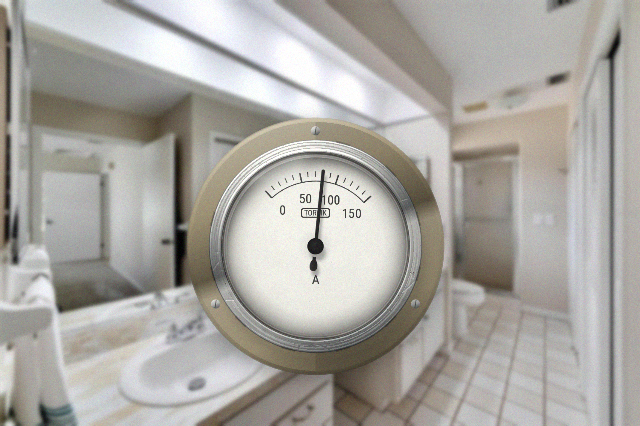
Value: 80 A
